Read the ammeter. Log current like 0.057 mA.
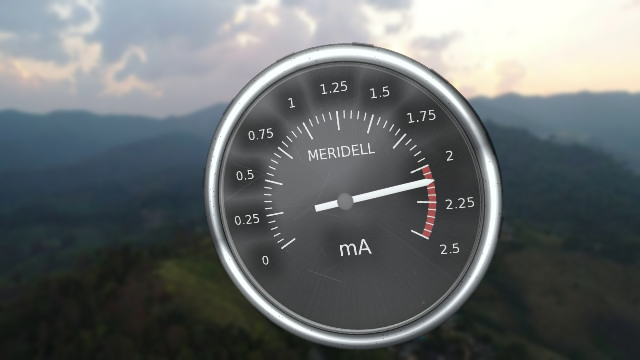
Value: 2.1 mA
